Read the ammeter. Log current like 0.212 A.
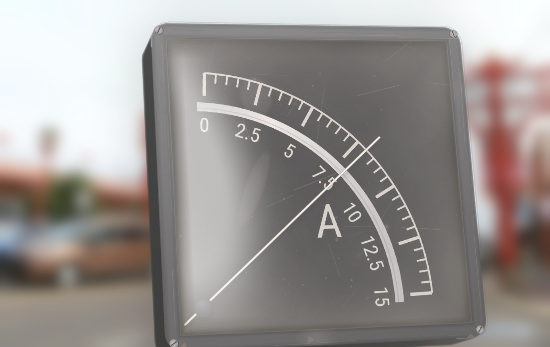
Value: 8 A
